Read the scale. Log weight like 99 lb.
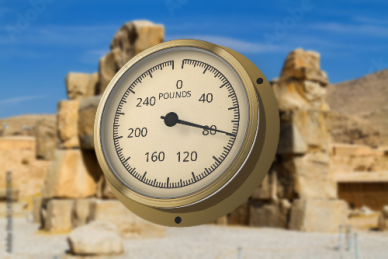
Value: 80 lb
